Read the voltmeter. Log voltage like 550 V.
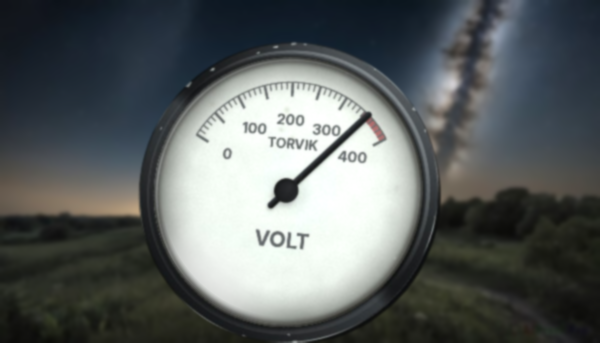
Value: 350 V
